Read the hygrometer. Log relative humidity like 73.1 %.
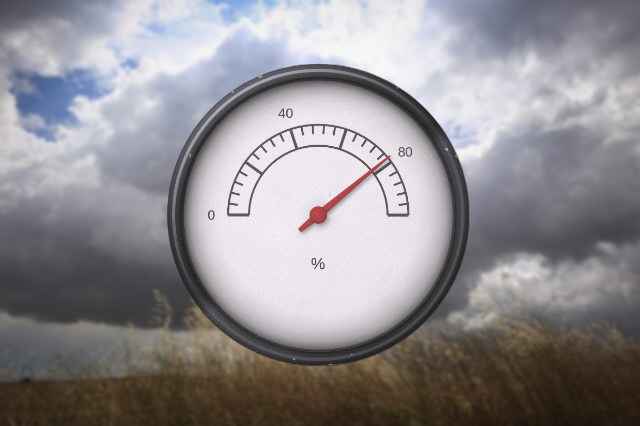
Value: 78 %
